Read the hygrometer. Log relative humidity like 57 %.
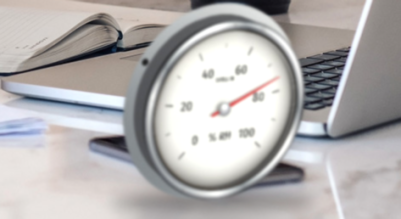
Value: 75 %
